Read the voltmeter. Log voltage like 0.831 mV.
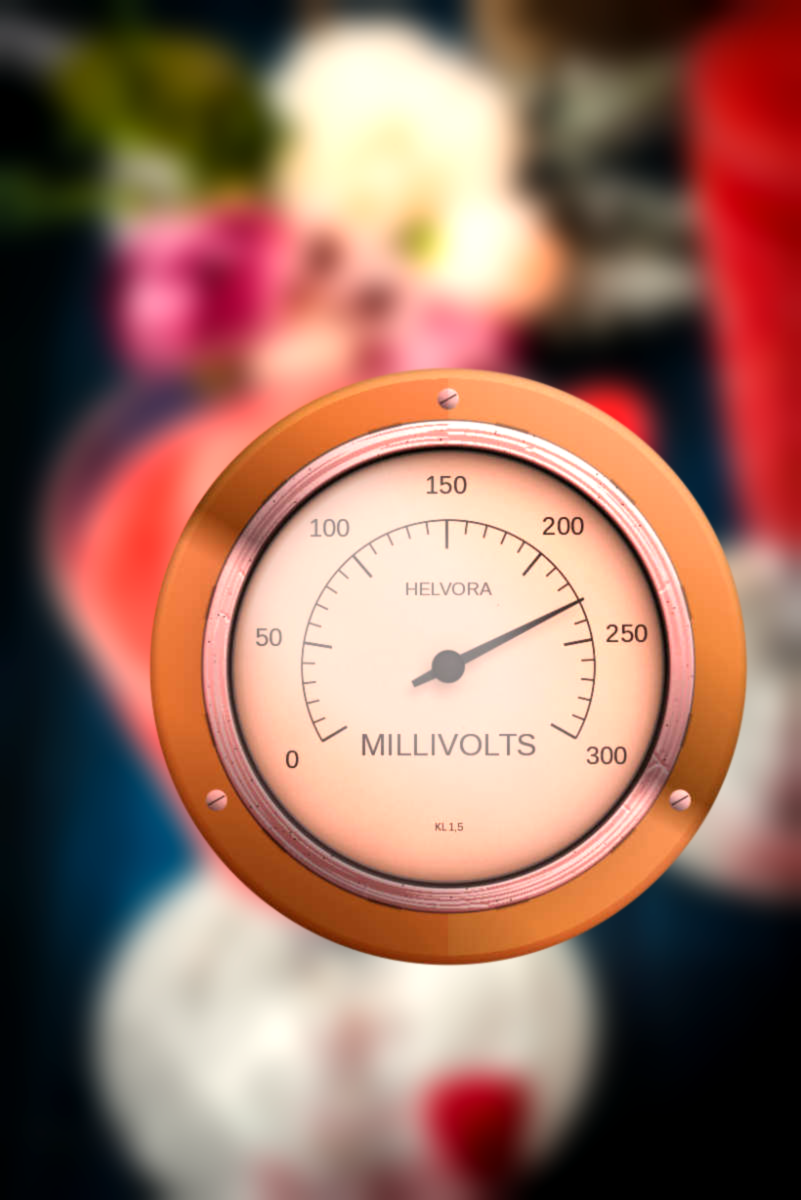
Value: 230 mV
